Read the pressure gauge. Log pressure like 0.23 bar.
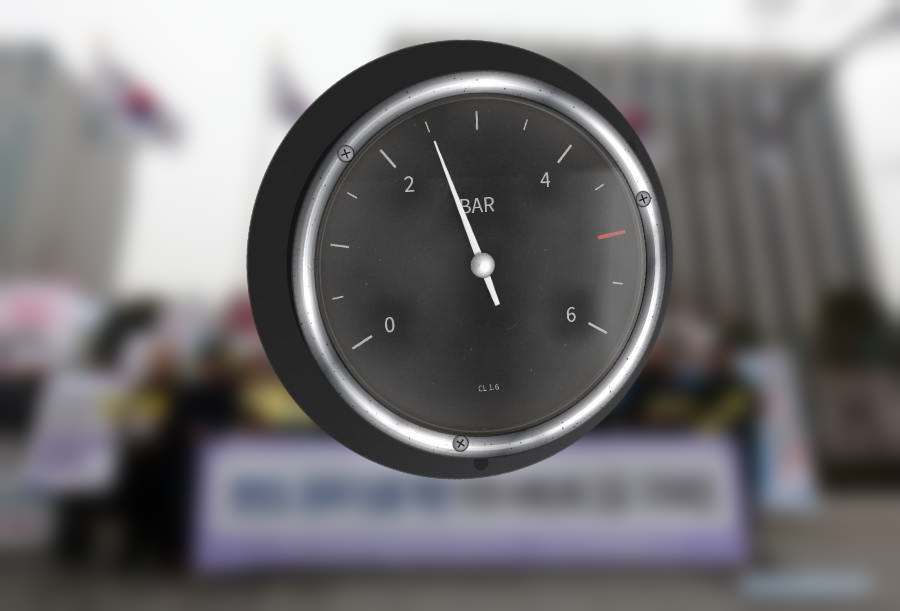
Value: 2.5 bar
